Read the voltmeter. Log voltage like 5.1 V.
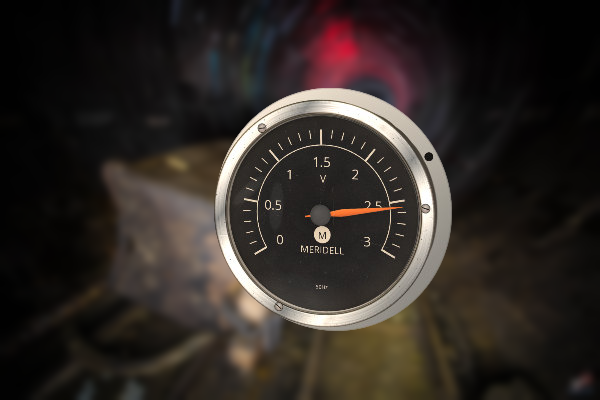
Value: 2.55 V
